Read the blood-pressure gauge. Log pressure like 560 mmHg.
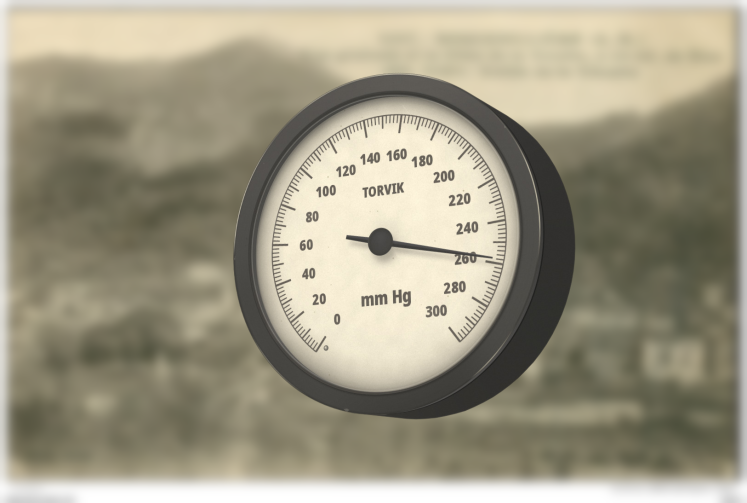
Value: 258 mmHg
